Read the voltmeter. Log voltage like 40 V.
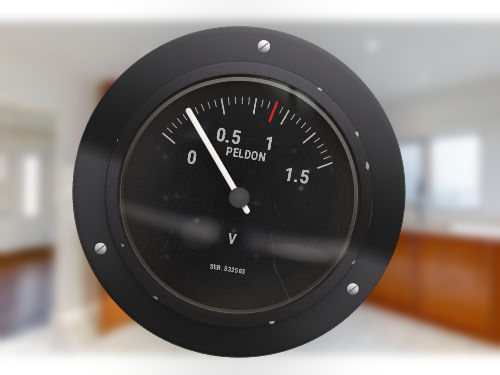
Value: 0.25 V
